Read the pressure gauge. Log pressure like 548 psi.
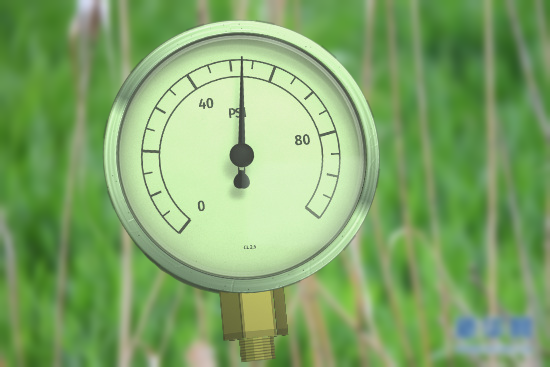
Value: 52.5 psi
